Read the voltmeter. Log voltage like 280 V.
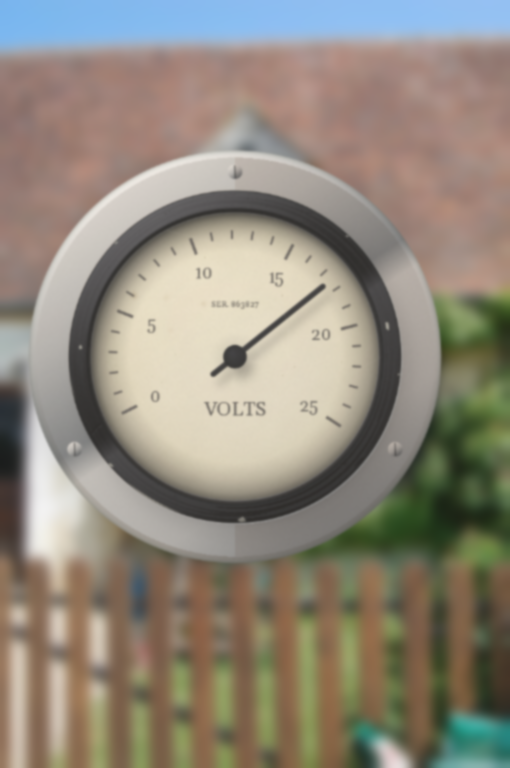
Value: 17.5 V
